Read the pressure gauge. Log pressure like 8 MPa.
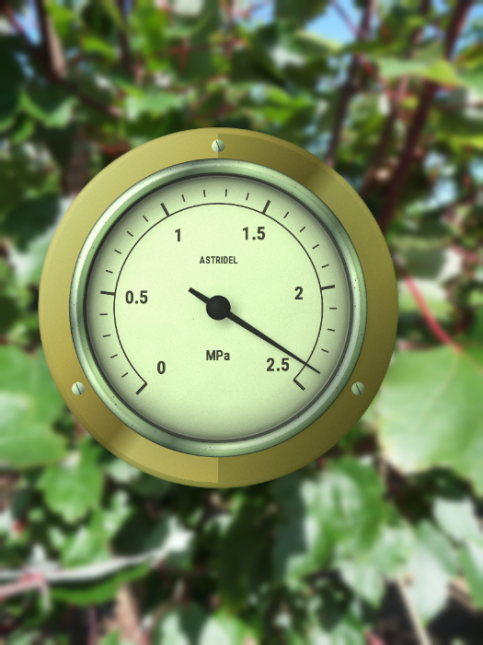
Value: 2.4 MPa
